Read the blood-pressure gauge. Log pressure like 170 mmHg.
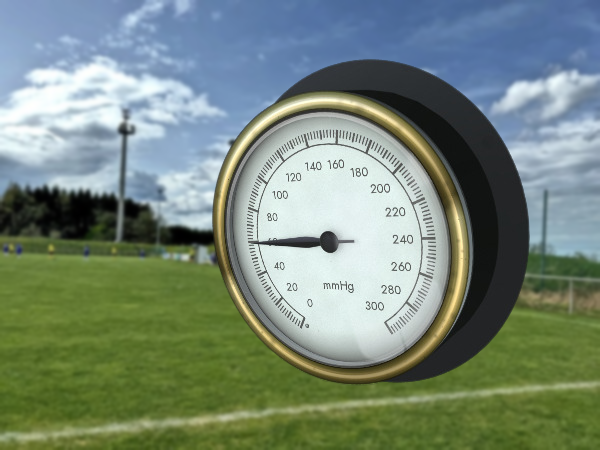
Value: 60 mmHg
